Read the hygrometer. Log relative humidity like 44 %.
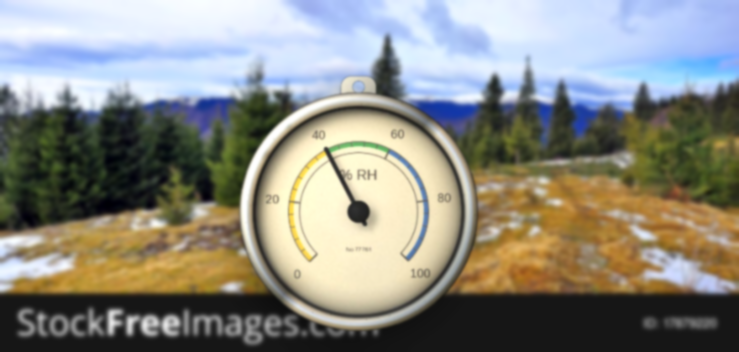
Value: 40 %
